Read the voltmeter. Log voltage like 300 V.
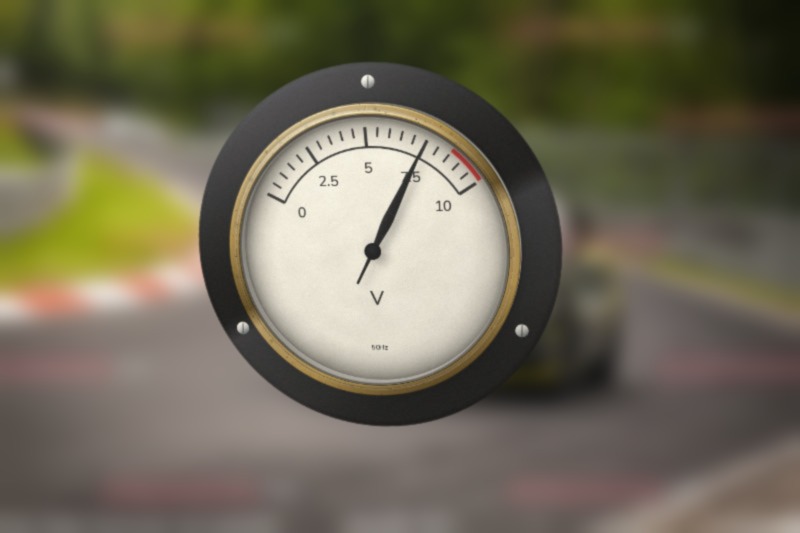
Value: 7.5 V
